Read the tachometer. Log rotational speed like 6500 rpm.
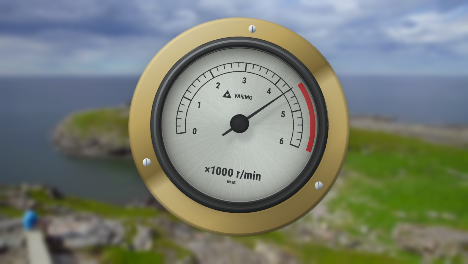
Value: 4400 rpm
